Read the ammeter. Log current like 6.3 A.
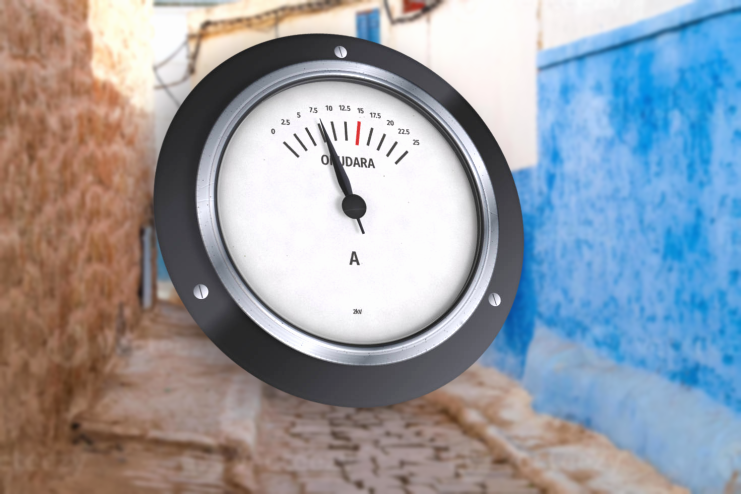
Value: 7.5 A
